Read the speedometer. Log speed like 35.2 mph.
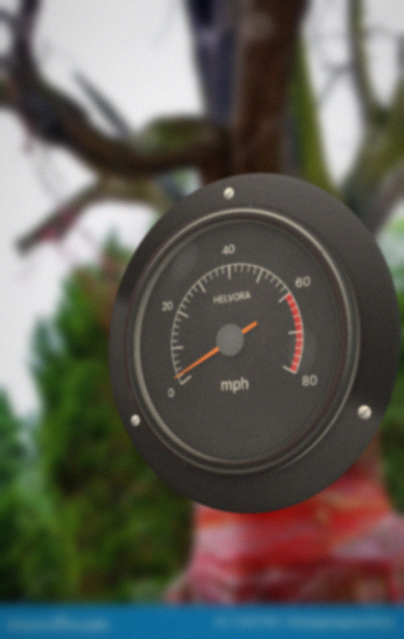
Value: 2 mph
